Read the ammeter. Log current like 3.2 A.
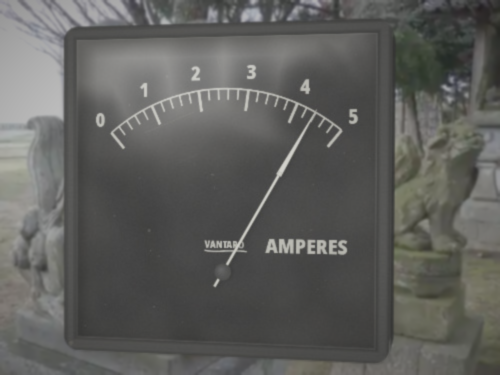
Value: 4.4 A
